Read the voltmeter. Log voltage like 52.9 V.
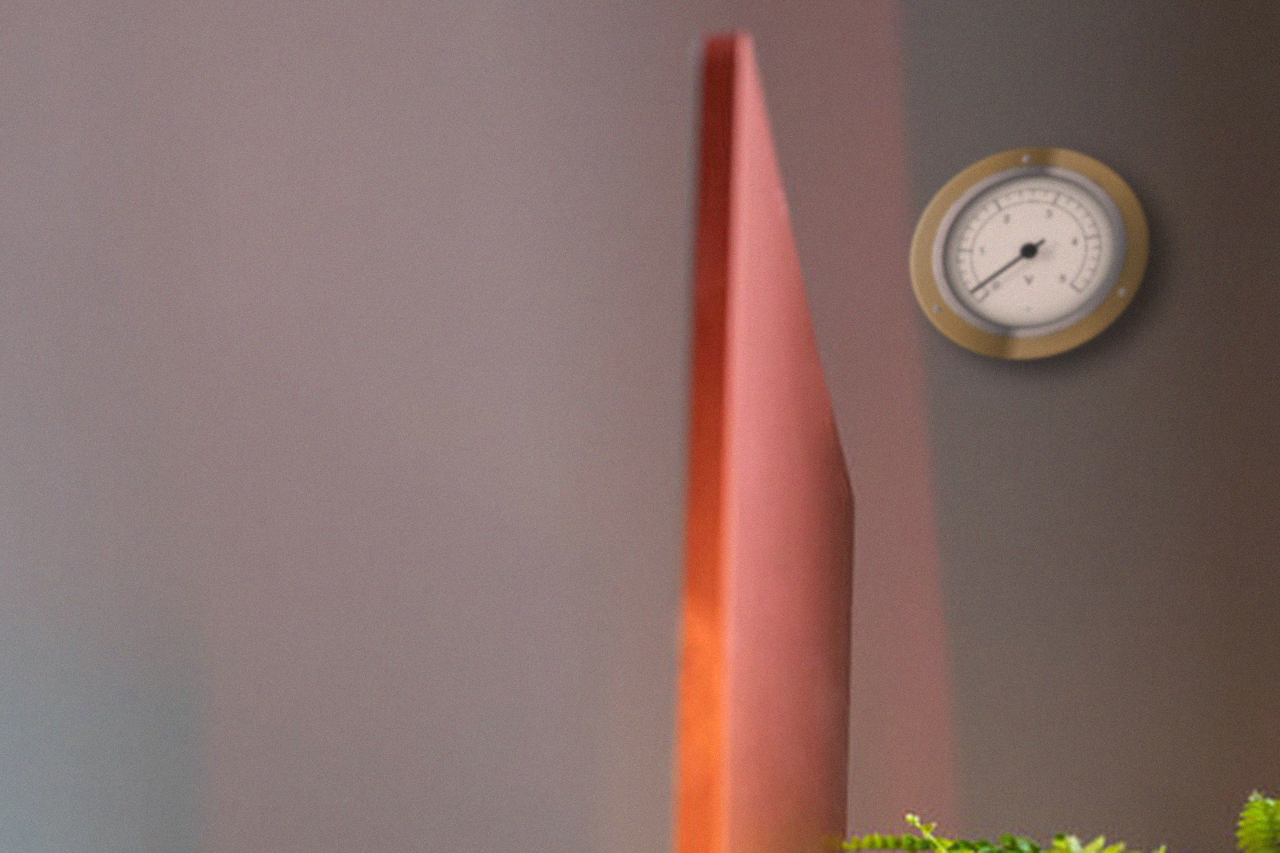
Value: 0.2 V
